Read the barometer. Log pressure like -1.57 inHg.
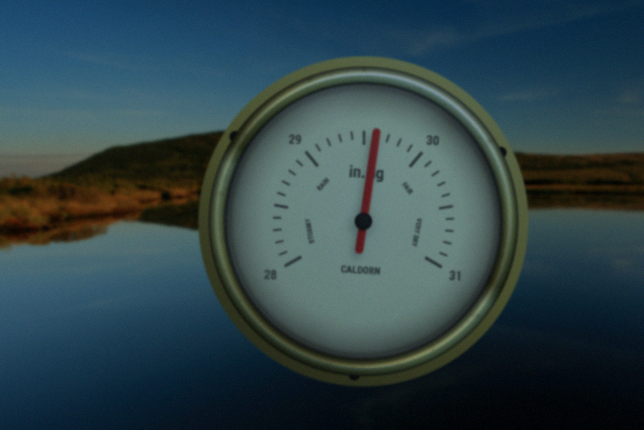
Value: 29.6 inHg
